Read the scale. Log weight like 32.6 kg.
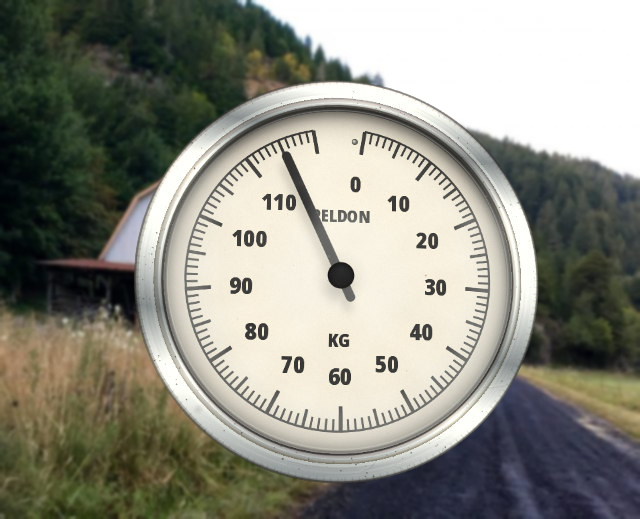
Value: 115 kg
